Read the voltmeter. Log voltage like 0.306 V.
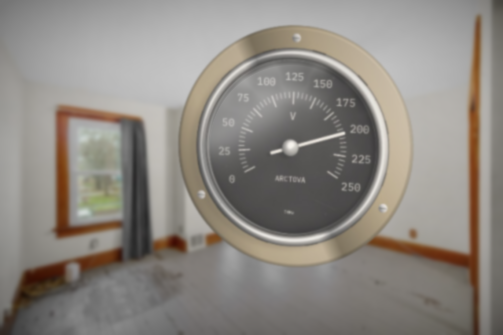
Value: 200 V
